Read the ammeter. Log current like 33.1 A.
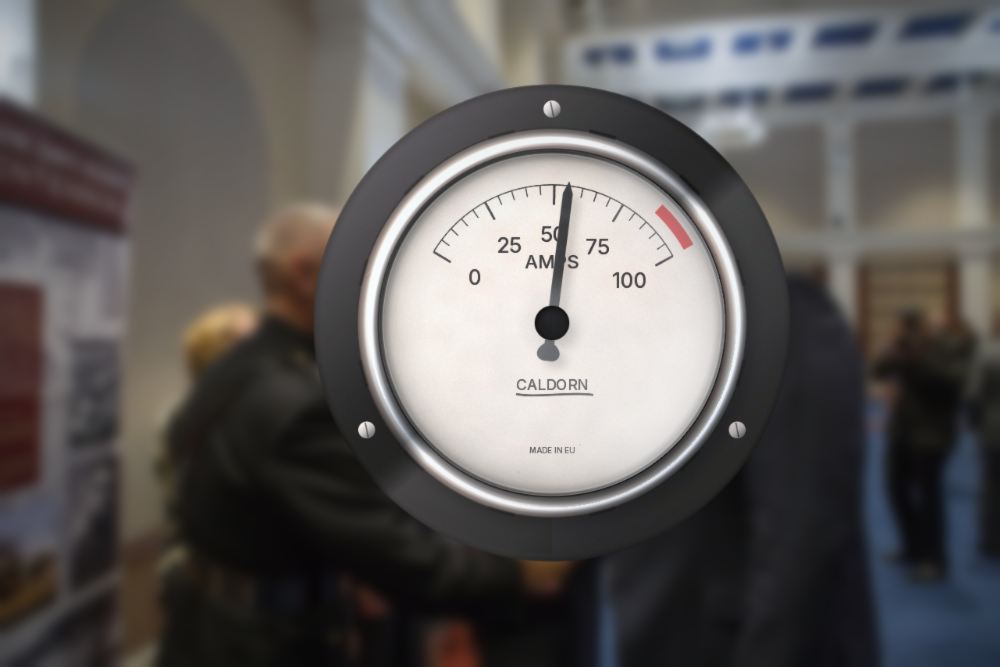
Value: 55 A
